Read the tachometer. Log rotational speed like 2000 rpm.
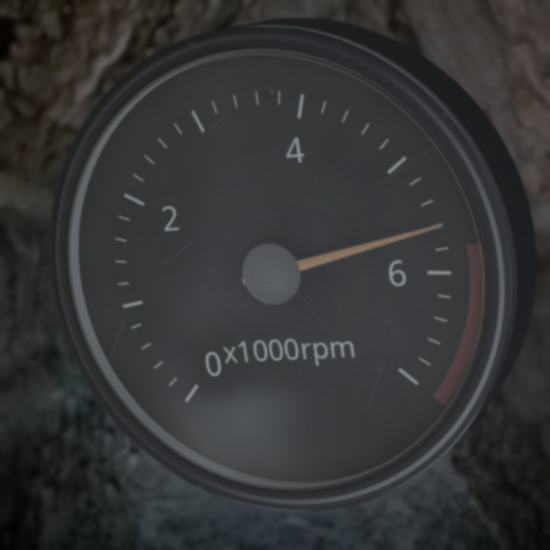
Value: 5600 rpm
